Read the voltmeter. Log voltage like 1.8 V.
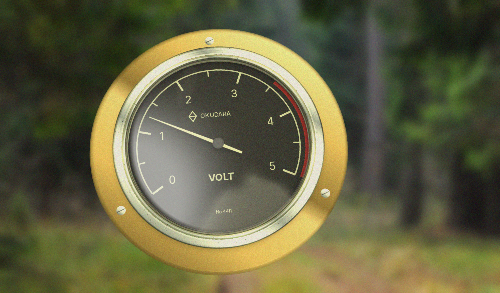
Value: 1.25 V
